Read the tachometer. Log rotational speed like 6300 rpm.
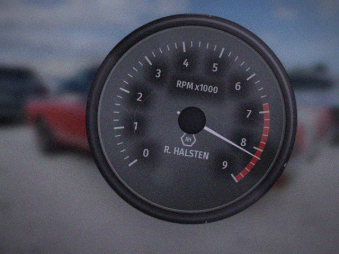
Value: 8200 rpm
